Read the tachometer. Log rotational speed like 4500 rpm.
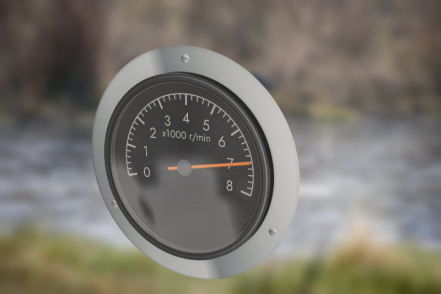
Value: 7000 rpm
